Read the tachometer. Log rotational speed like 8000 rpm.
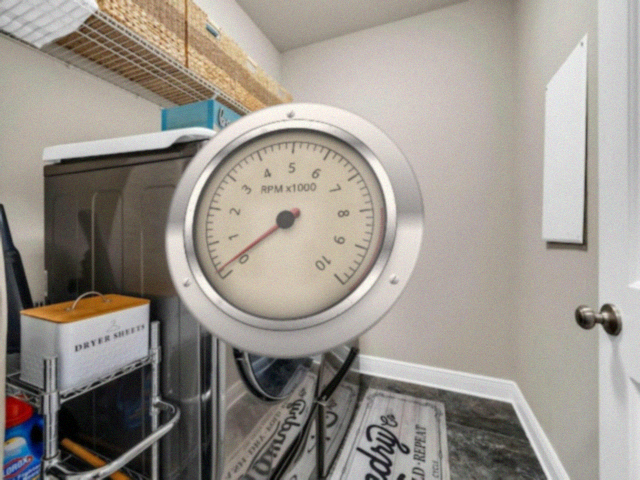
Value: 200 rpm
